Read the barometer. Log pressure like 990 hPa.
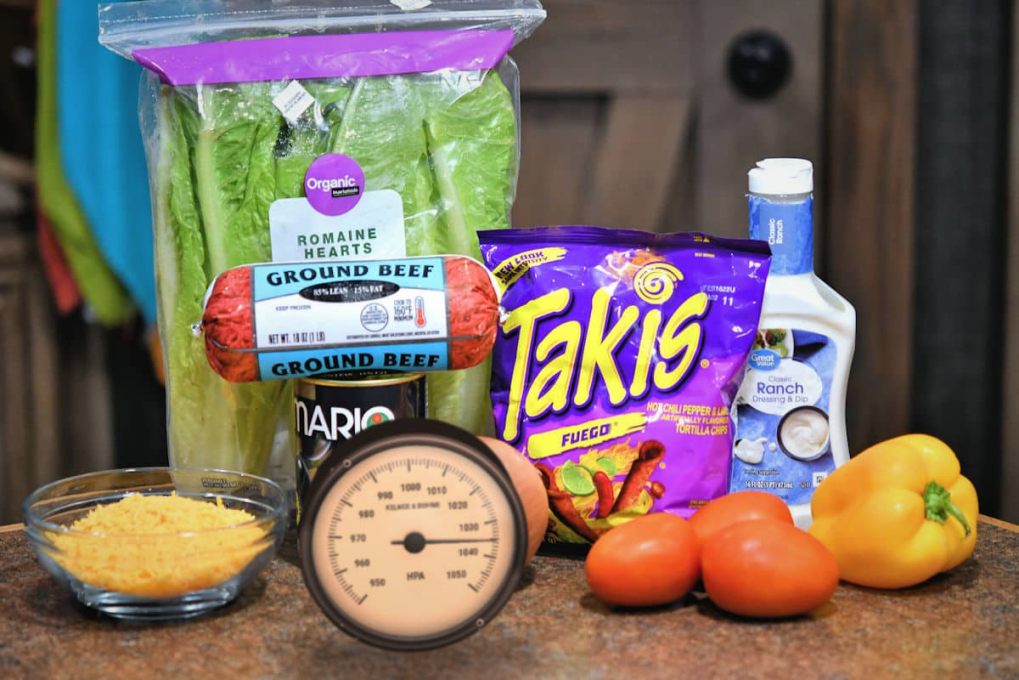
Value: 1035 hPa
